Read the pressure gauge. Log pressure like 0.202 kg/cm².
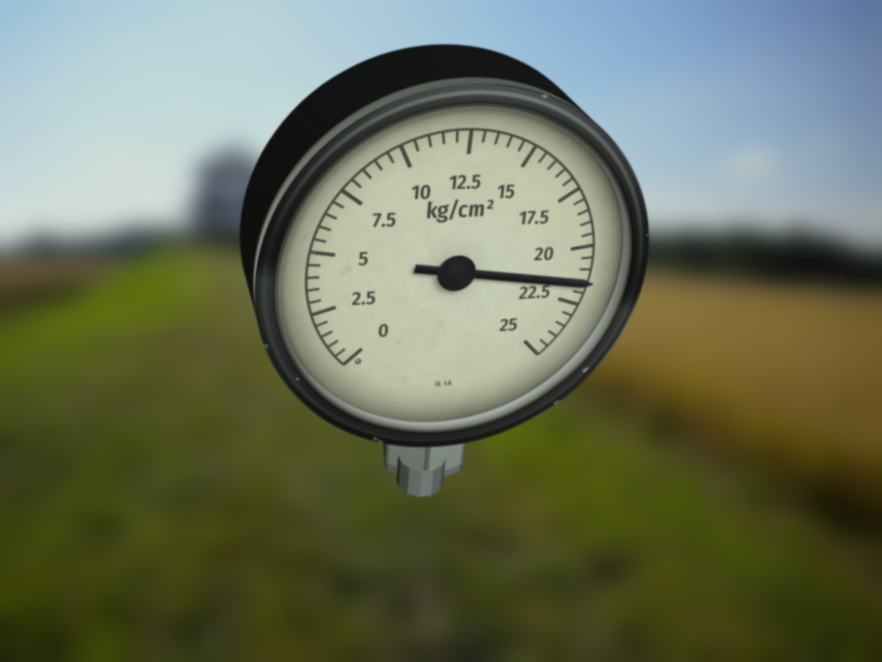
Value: 21.5 kg/cm²
